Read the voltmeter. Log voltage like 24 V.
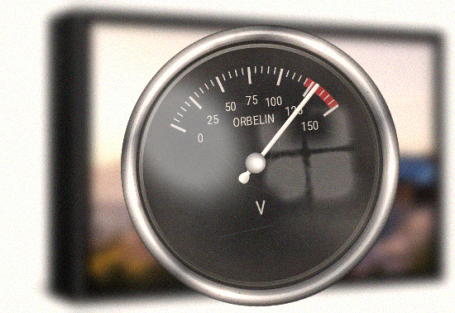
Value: 130 V
